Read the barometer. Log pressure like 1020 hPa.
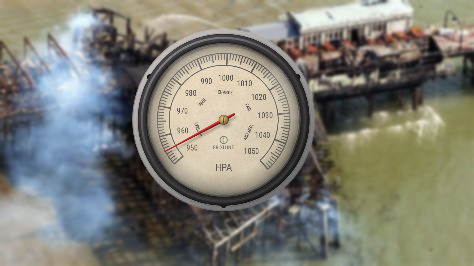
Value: 955 hPa
